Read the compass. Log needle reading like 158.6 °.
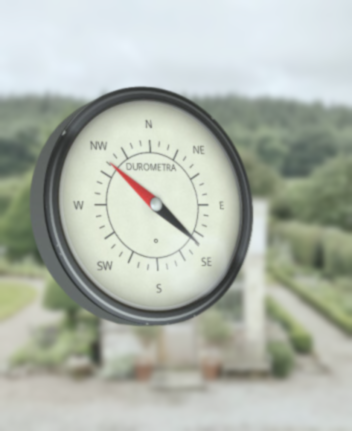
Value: 310 °
